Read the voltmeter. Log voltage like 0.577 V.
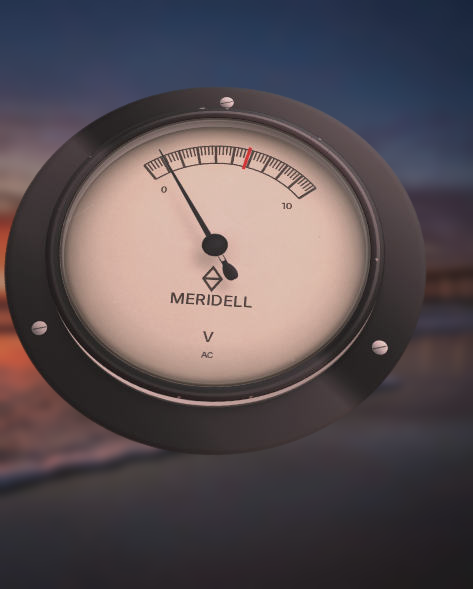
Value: 1 V
